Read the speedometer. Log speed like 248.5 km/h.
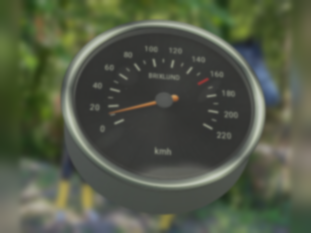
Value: 10 km/h
